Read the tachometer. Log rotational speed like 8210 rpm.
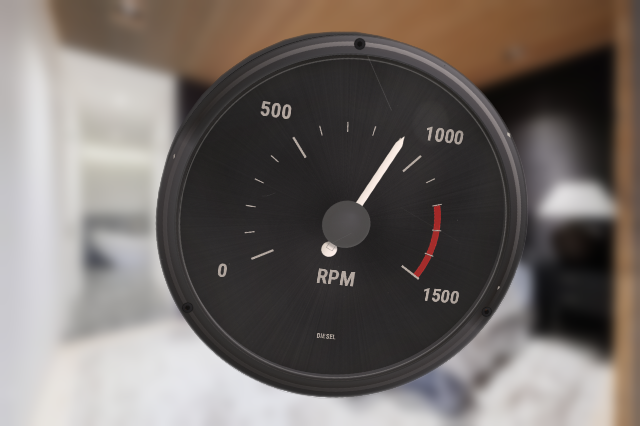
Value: 900 rpm
